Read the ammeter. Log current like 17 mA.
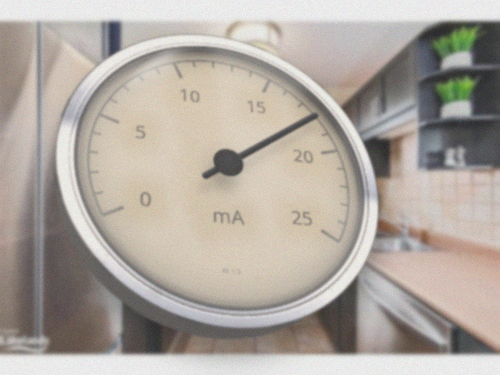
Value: 18 mA
